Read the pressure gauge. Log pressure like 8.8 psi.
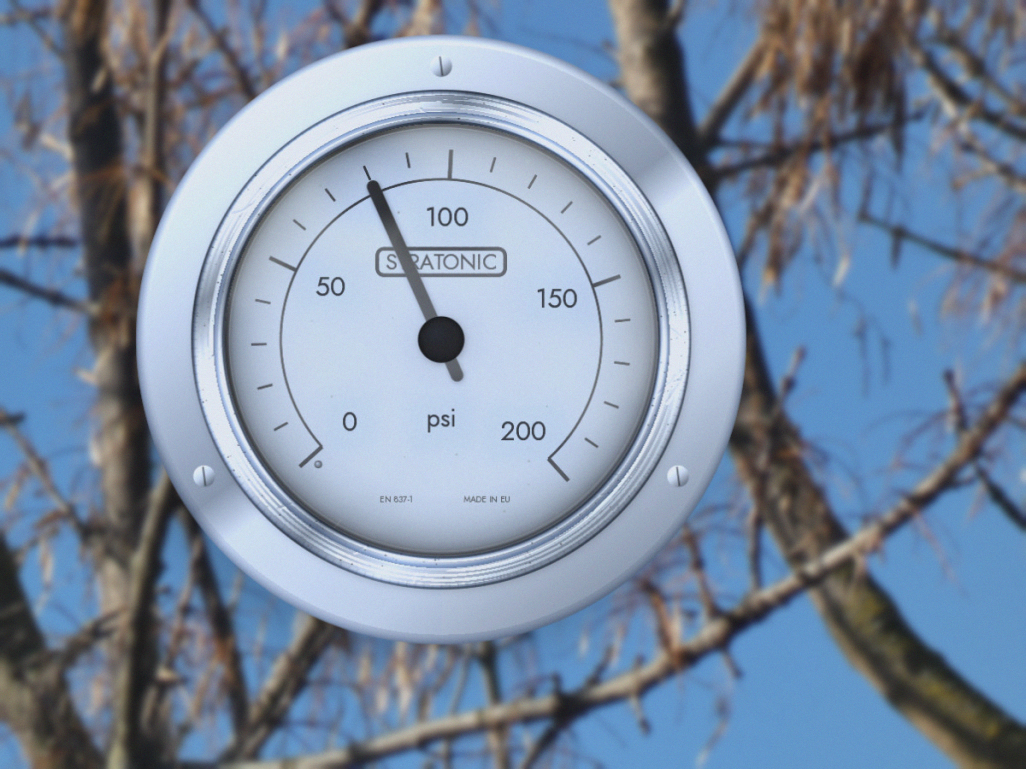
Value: 80 psi
